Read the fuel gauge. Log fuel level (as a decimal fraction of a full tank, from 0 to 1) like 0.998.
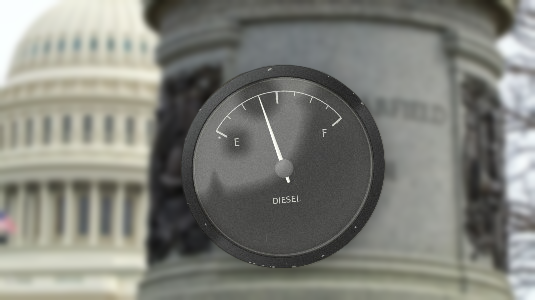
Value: 0.375
